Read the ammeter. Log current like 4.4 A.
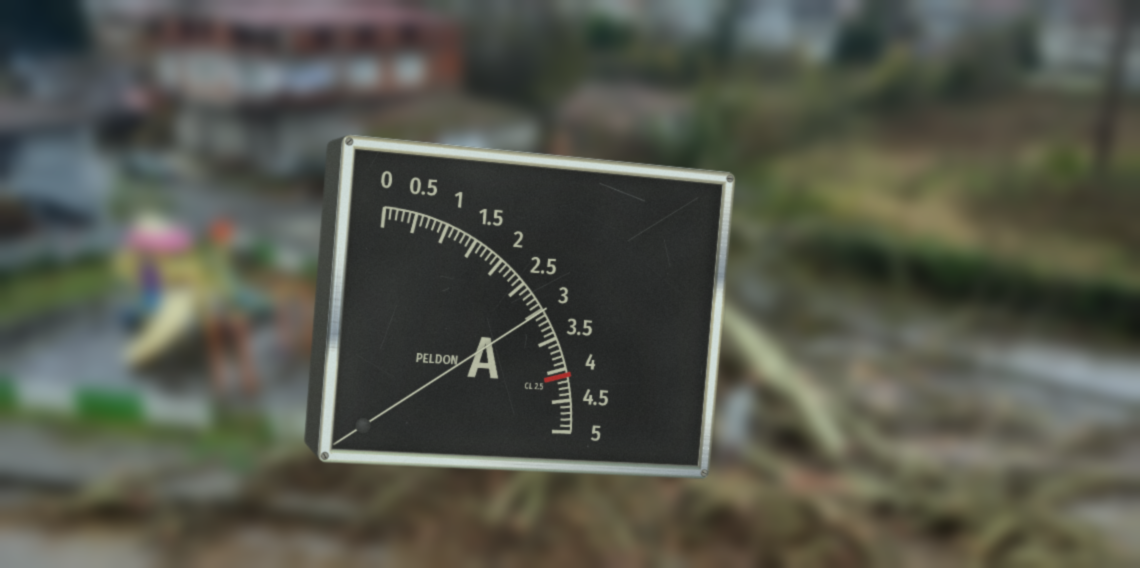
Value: 3 A
